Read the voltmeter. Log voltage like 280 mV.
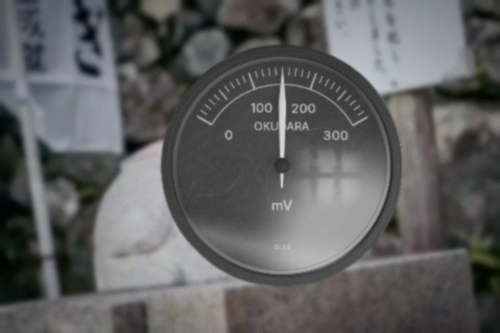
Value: 150 mV
